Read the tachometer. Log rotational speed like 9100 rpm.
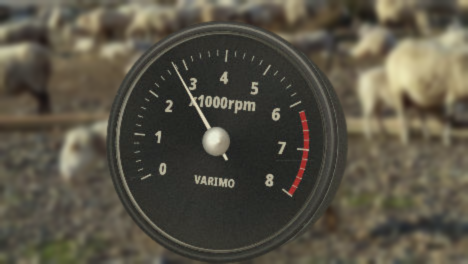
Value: 2800 rpm
